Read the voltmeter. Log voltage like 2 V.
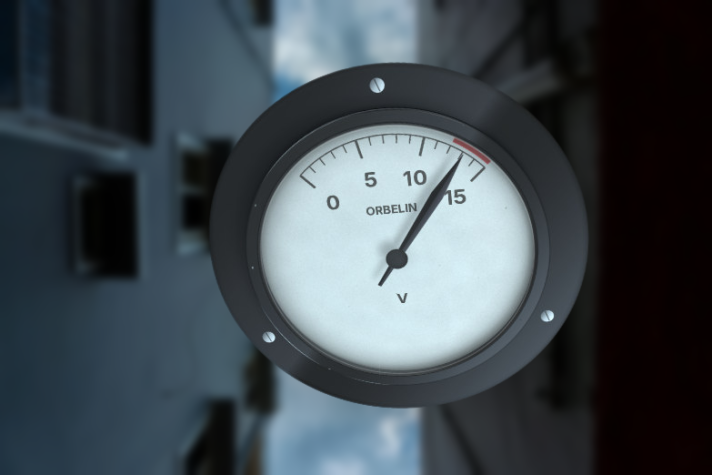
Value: 13 V
